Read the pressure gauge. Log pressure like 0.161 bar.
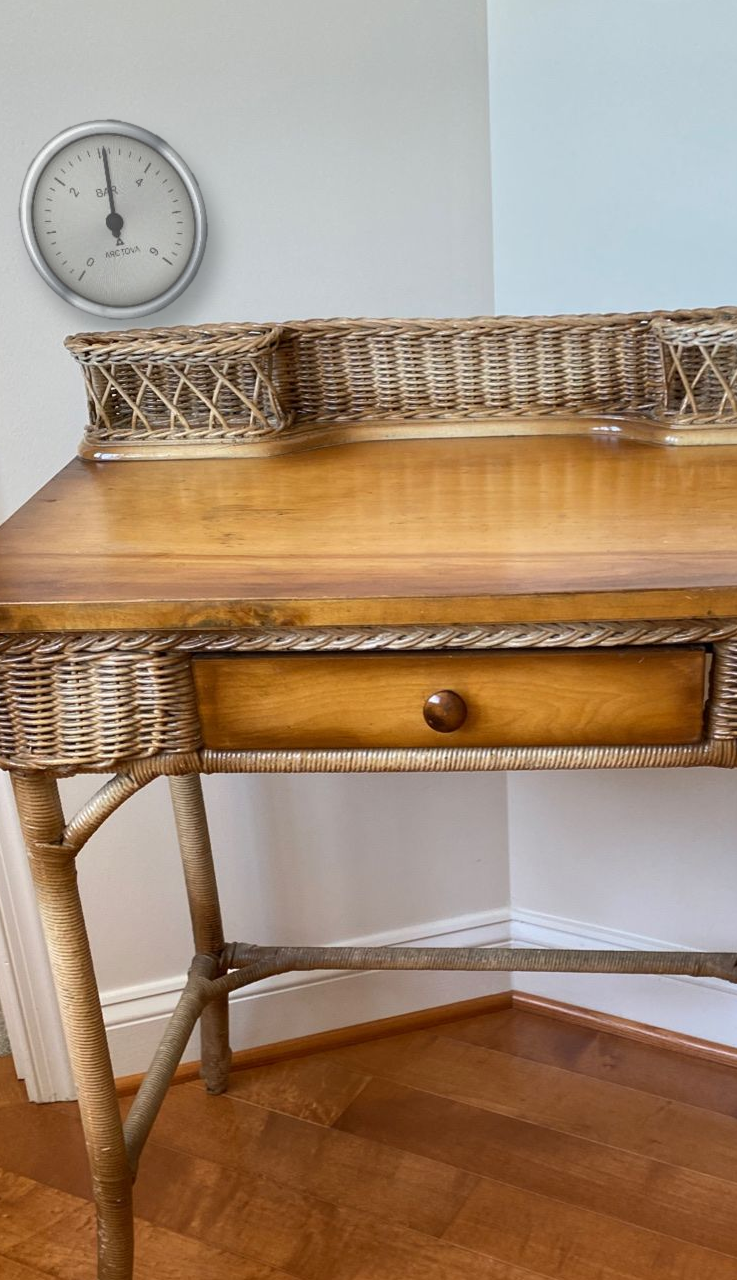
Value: 3.1 bar
